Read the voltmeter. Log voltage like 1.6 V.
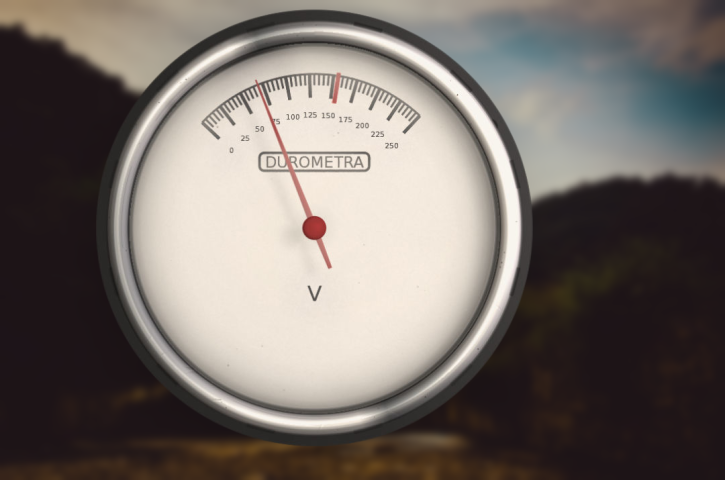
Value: 70 V
